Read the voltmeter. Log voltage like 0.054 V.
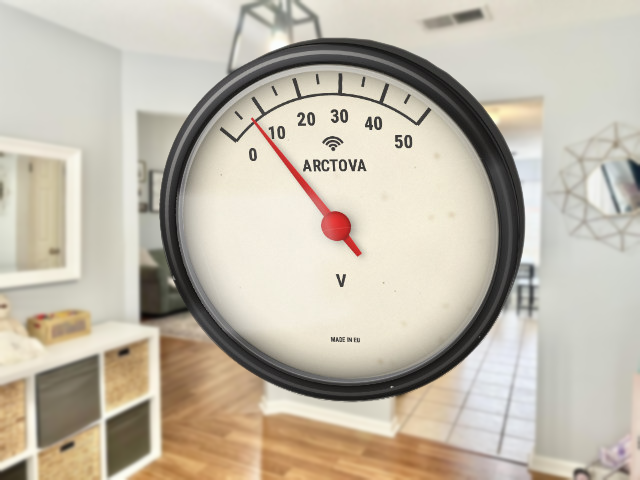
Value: 7.5 V
